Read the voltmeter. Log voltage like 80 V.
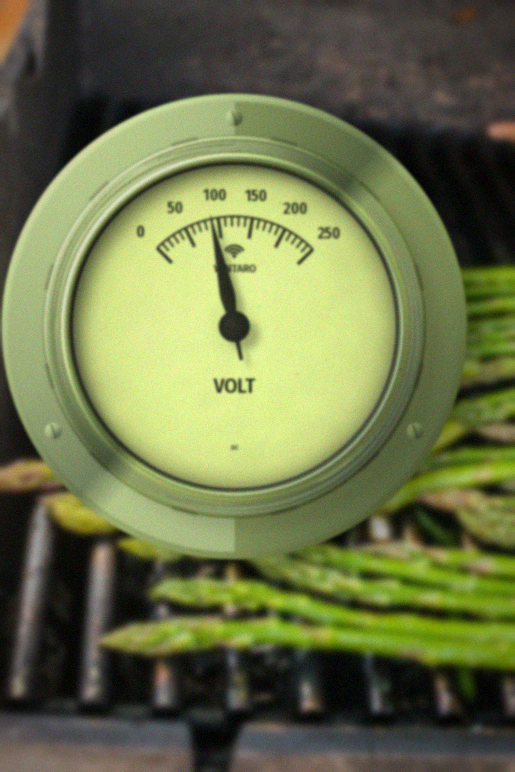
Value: 90 V
